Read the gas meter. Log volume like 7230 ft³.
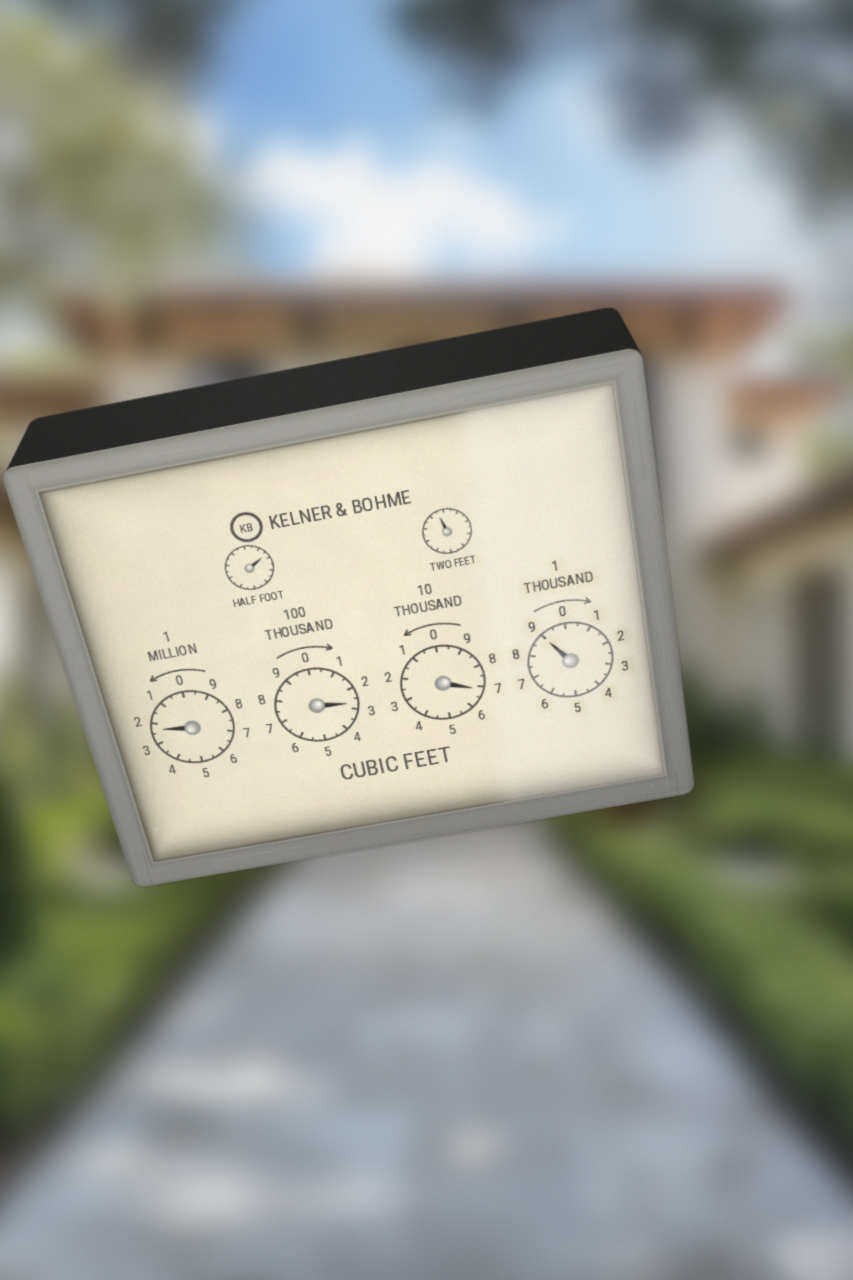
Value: 226900 ft³
